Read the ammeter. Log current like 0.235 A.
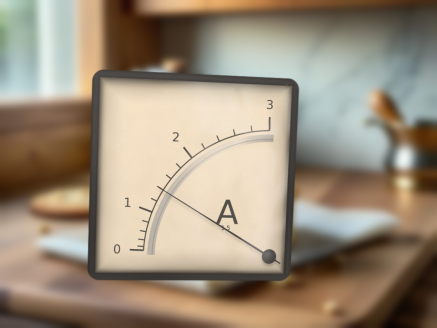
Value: 1.4 A
